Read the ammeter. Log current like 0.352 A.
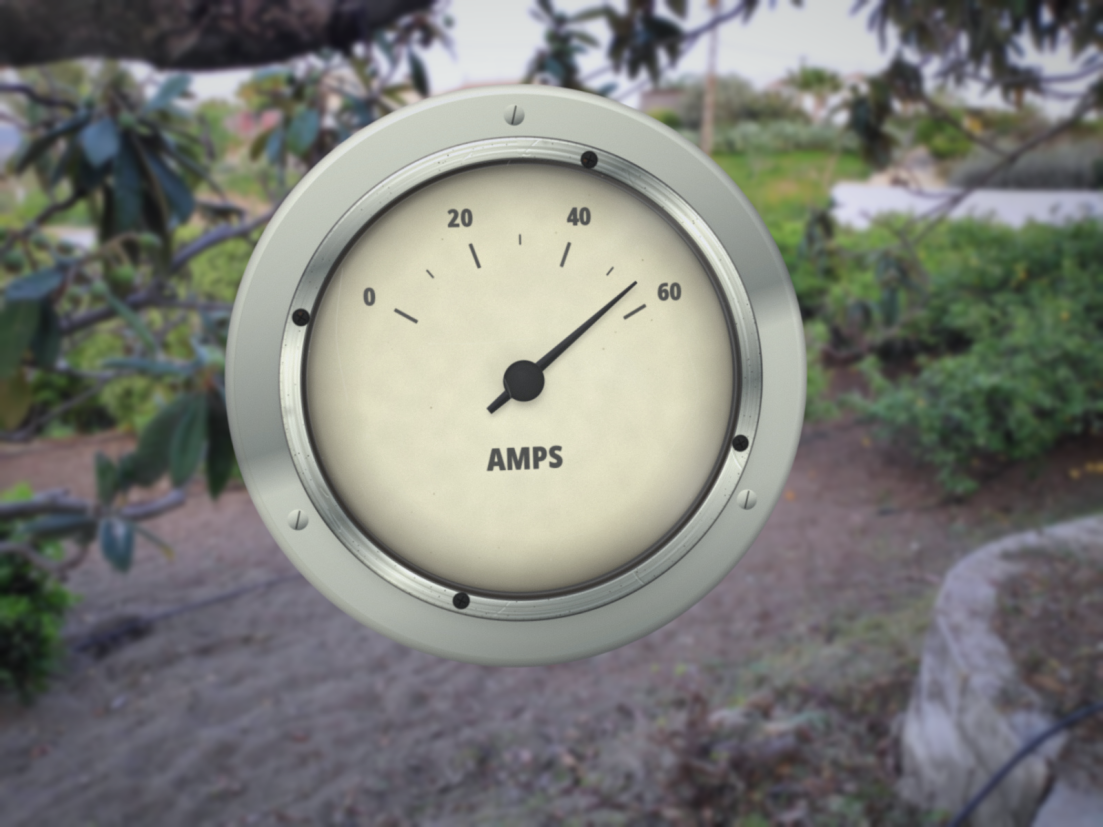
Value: 55 A
